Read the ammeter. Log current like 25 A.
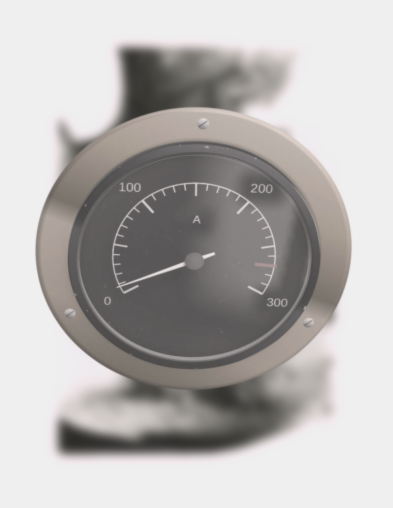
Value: 10 A
